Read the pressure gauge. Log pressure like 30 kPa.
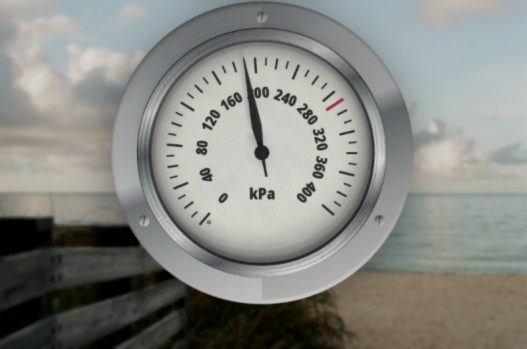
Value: 190 kPa
